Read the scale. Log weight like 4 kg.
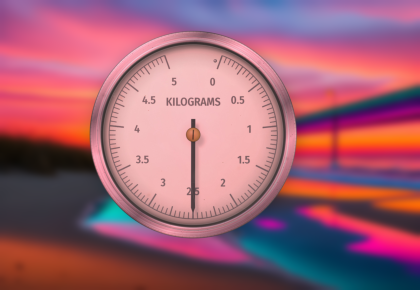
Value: 2.5 kg
